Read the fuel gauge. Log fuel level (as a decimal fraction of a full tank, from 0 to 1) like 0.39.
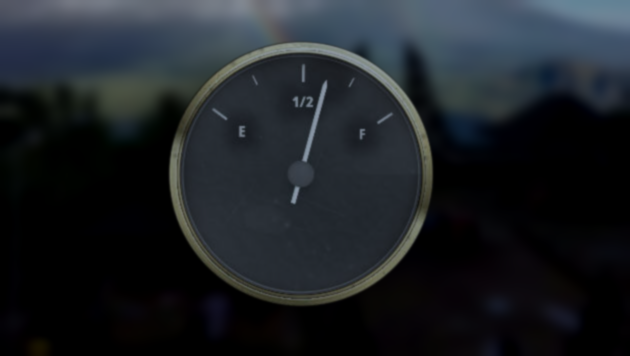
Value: 0.625
